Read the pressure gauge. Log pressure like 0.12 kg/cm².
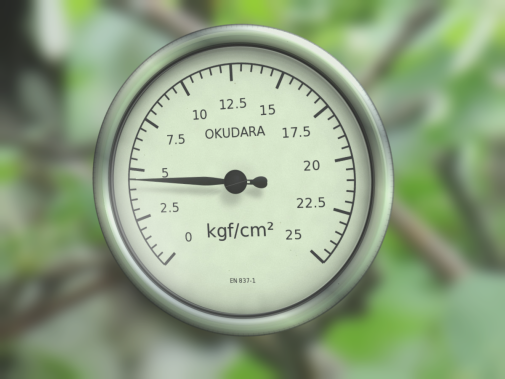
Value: 4.5 kg/cm²
